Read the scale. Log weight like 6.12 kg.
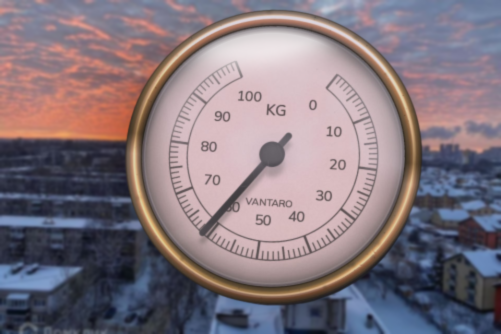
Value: 61 kg
